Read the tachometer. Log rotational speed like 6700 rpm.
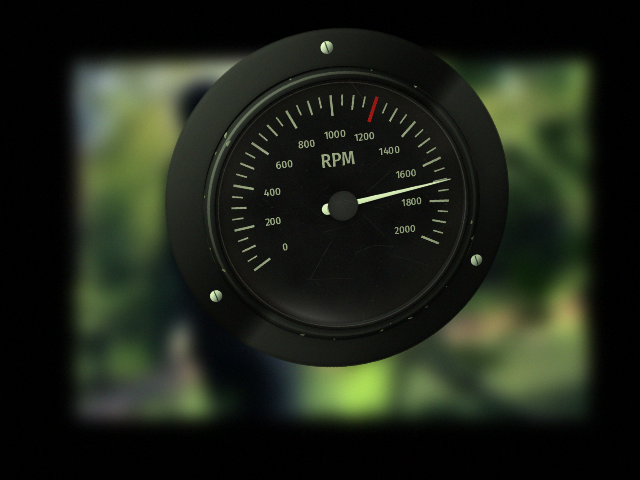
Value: 1700 rpm
